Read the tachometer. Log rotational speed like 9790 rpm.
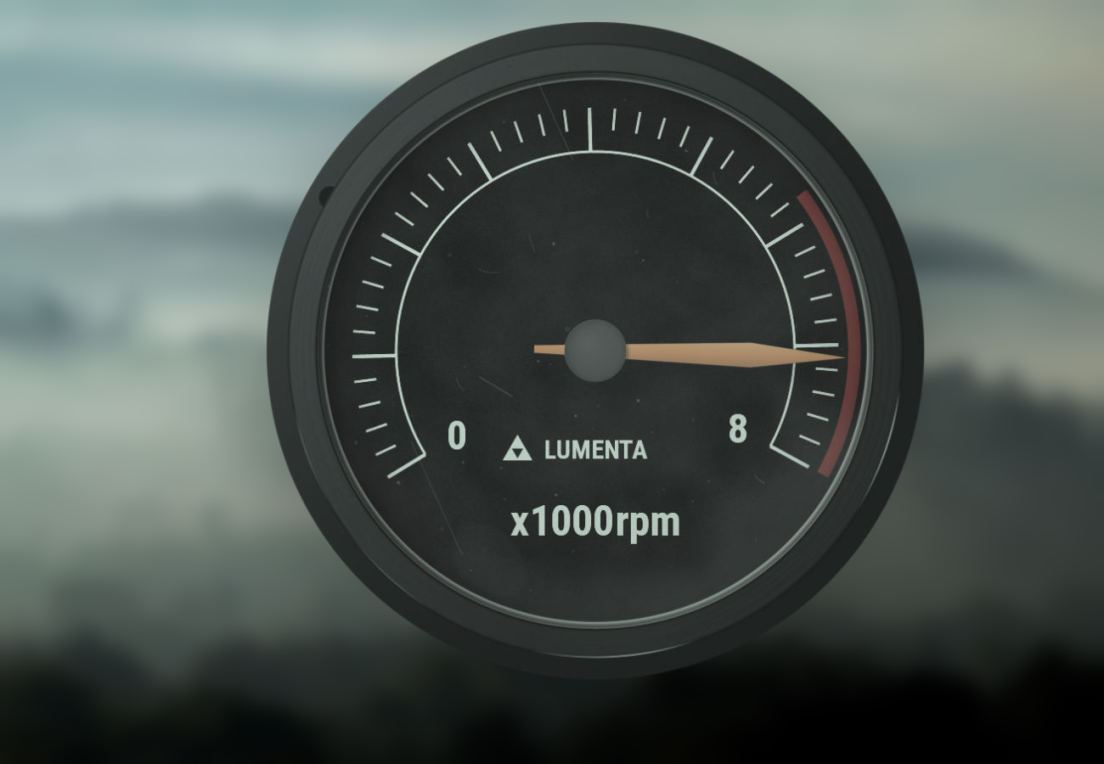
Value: 7100 rpm
